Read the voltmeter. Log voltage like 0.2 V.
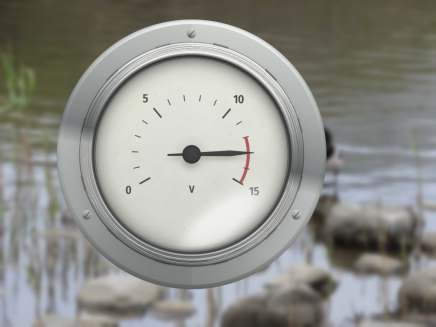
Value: 13 V
